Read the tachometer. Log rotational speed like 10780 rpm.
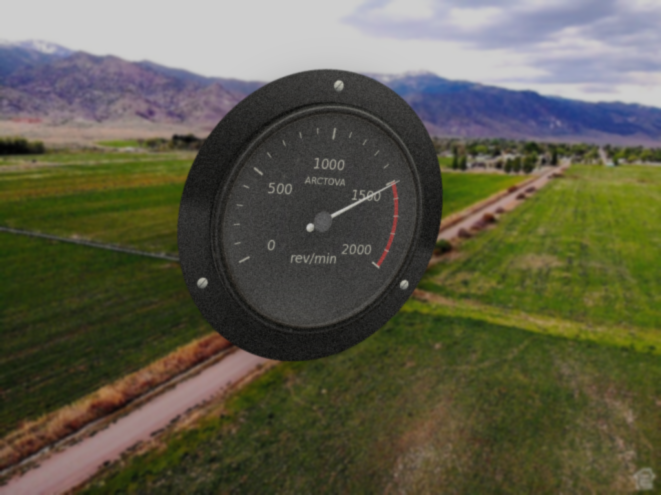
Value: 1500 rpm
